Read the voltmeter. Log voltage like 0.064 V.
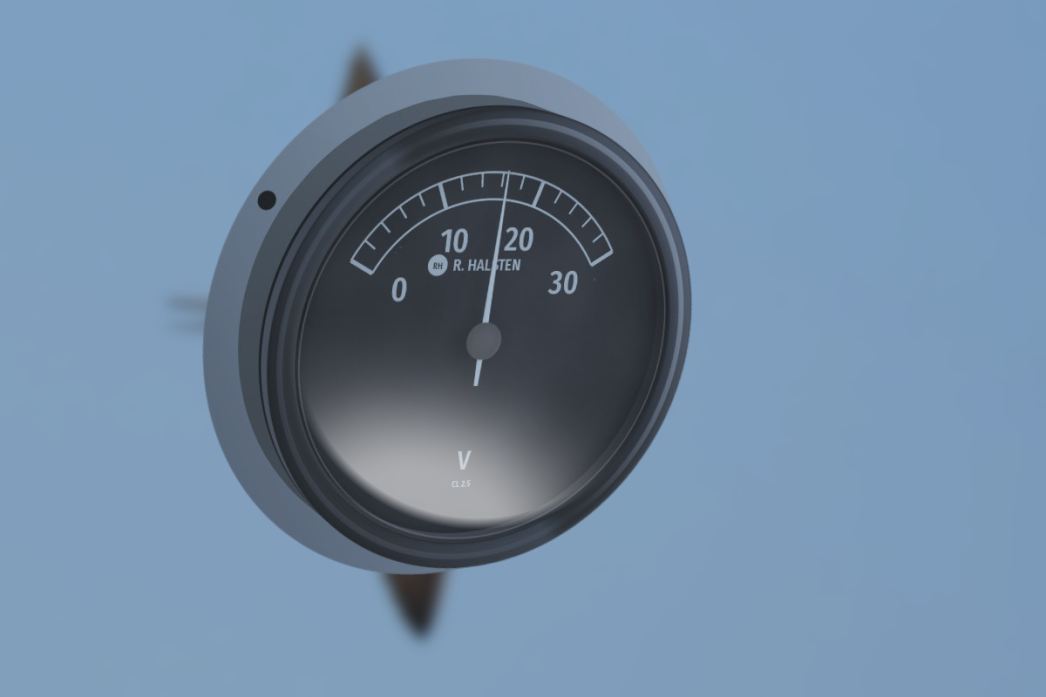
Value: 16 V
